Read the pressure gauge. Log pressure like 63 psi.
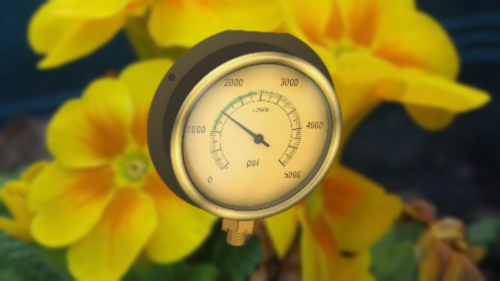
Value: 1500 psi
